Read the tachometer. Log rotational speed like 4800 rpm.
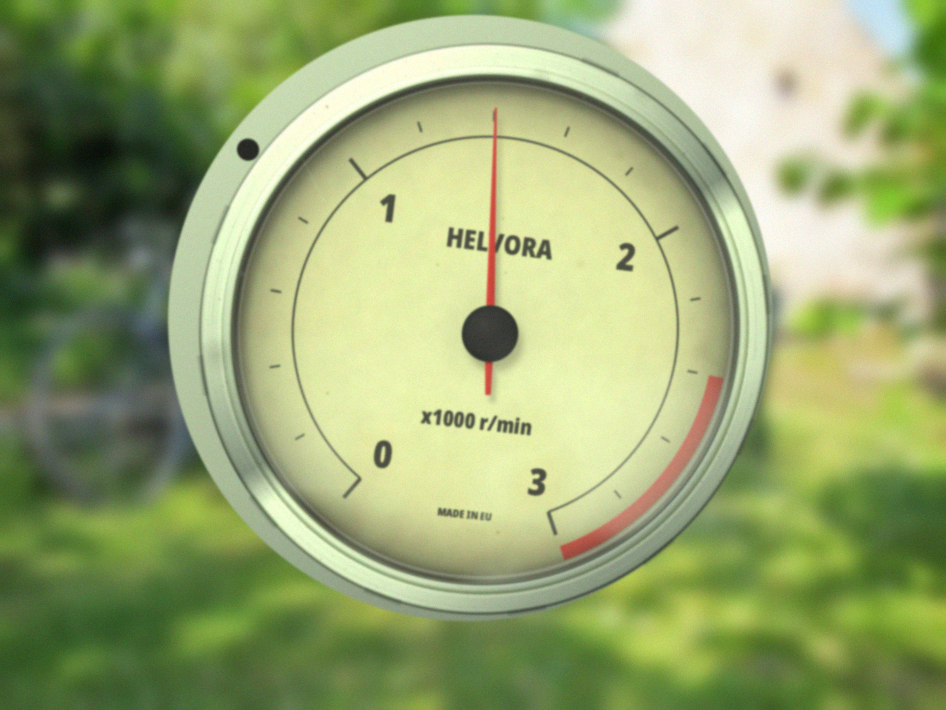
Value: 1400 rpm
